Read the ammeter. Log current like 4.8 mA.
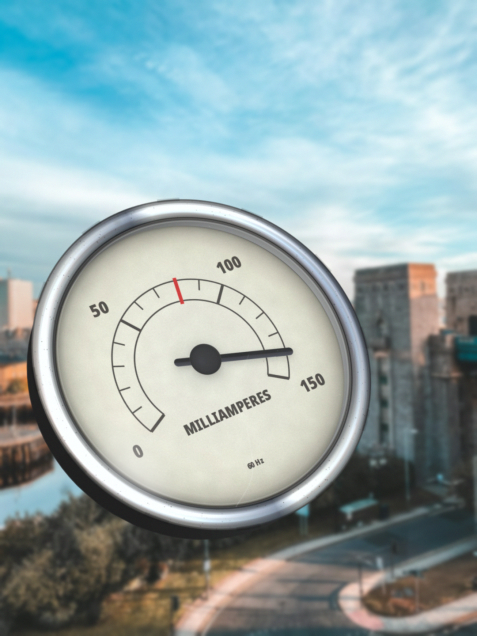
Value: 140 mA
